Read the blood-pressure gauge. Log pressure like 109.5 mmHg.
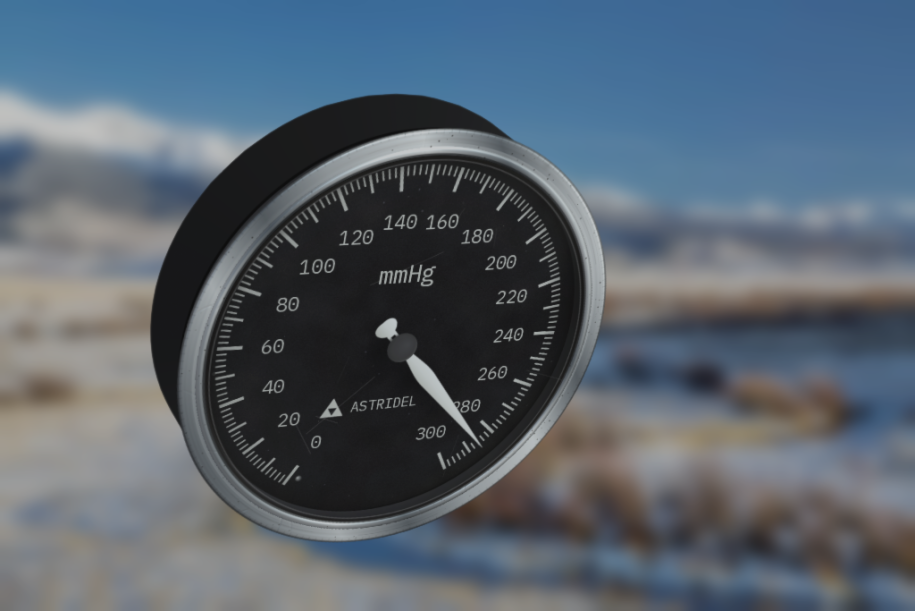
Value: 286 mmHg
